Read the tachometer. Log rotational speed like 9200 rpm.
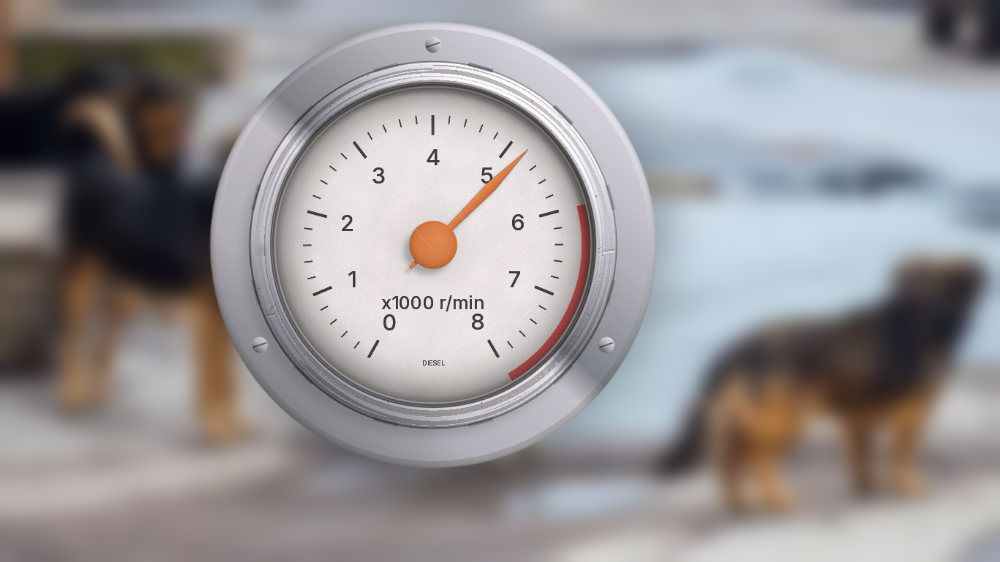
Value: 5200 rpm
